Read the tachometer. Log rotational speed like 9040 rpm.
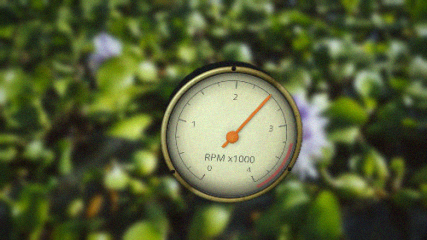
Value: 2500 rpm
